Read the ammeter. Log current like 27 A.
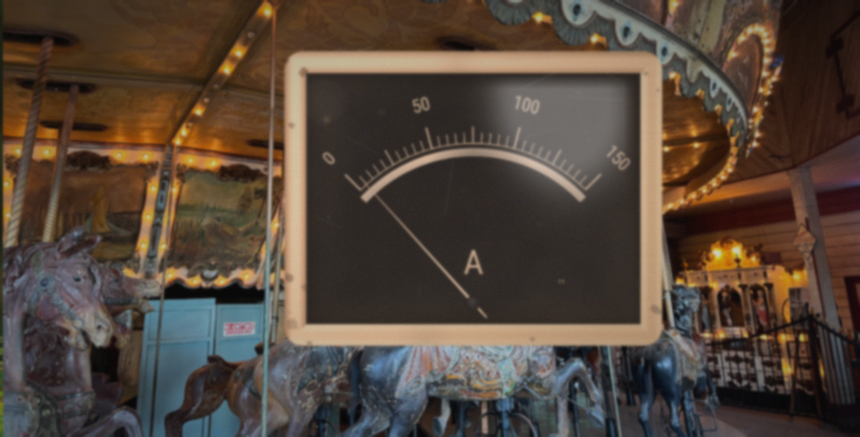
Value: 5 A
